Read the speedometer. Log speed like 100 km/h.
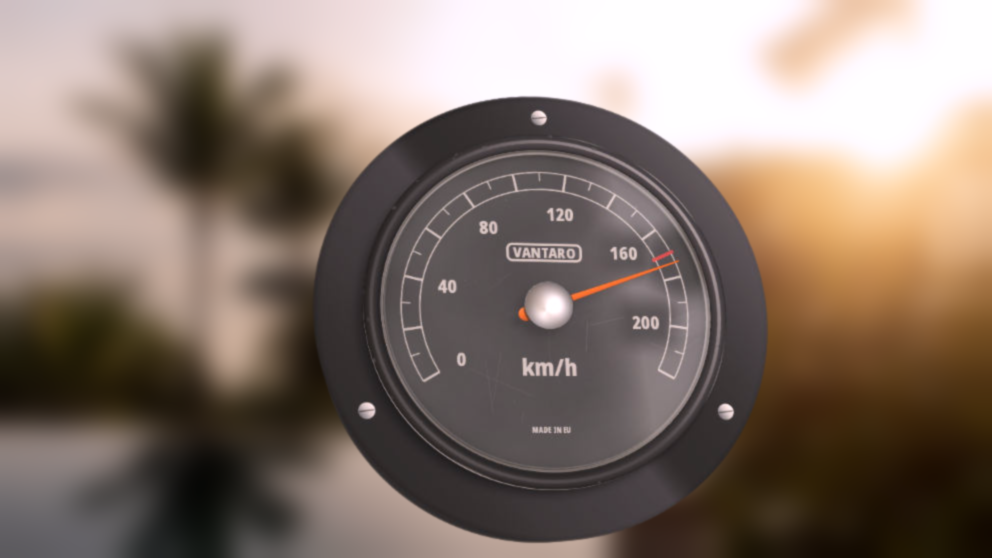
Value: 175 km/h
